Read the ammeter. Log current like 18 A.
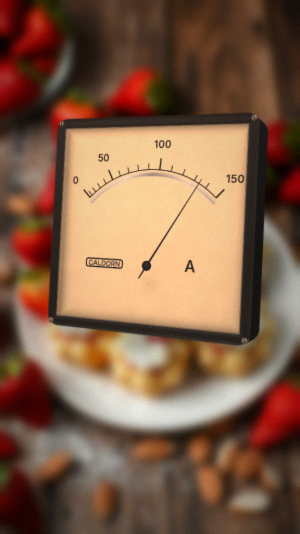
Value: 135 A
